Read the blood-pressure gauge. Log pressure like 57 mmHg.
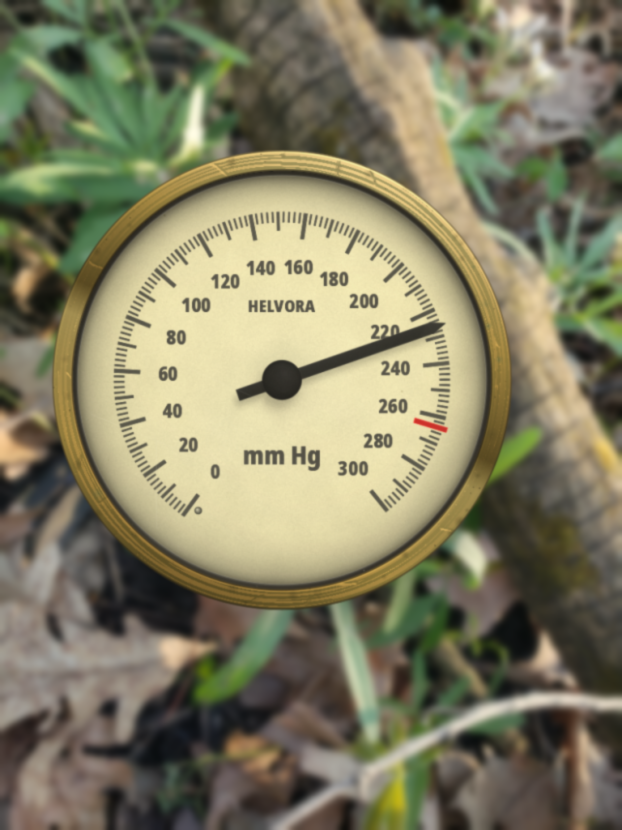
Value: 226 mmHg
